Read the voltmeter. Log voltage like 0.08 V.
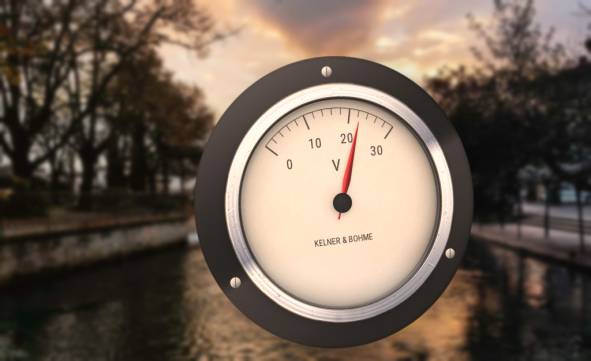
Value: 22 V
